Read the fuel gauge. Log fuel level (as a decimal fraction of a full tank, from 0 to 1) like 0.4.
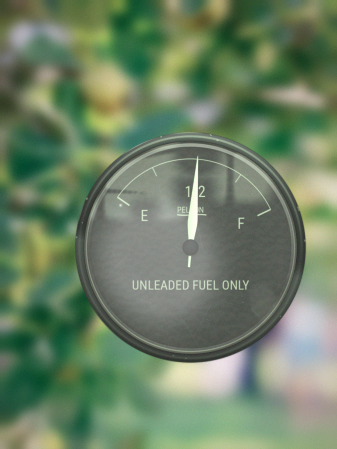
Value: 0.5
